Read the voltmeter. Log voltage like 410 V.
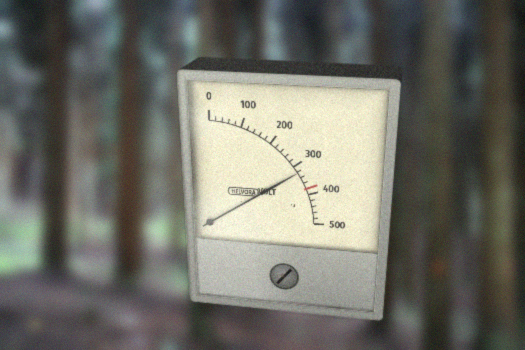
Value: 320 V
